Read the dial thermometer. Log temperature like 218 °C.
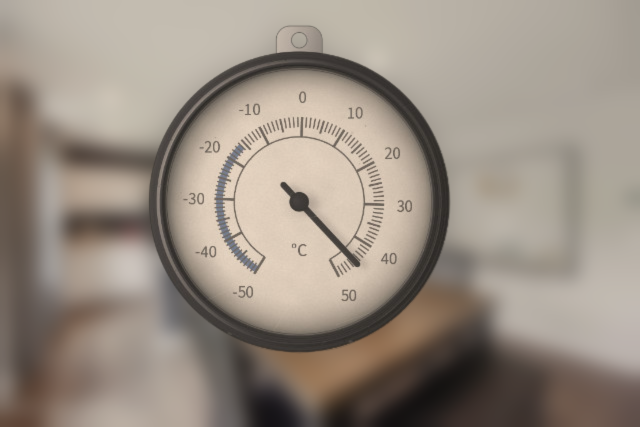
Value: 45 °C
